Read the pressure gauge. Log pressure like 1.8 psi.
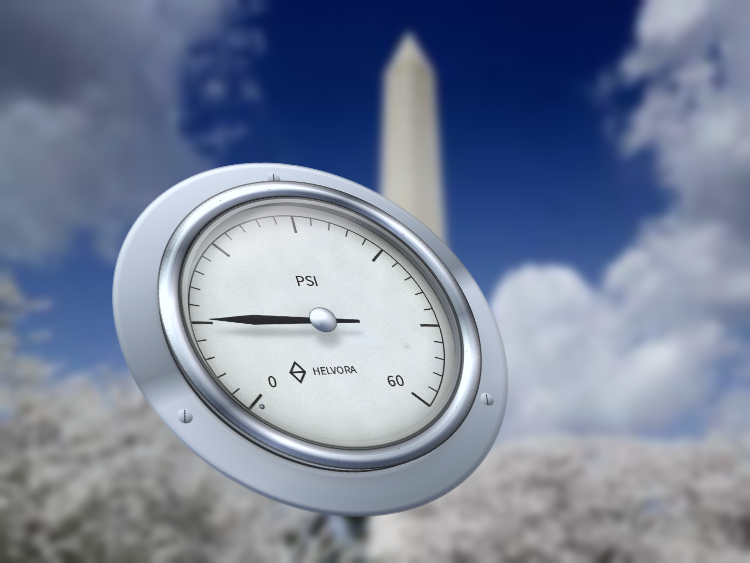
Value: 10 psi
